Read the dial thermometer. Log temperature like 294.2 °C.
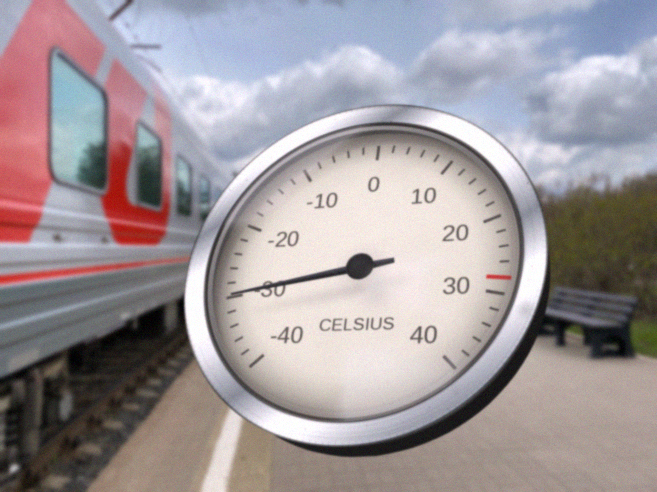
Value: -30 °C
